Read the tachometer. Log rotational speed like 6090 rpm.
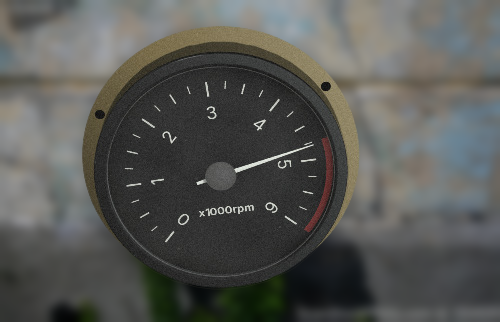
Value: 4750 rpm
